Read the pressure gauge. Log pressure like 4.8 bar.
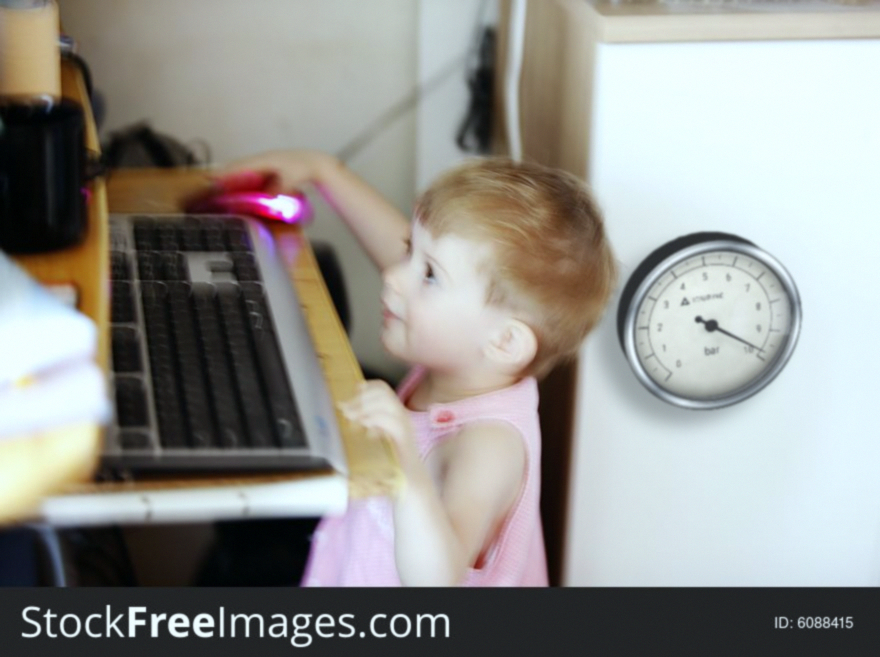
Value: 9.75 bar
